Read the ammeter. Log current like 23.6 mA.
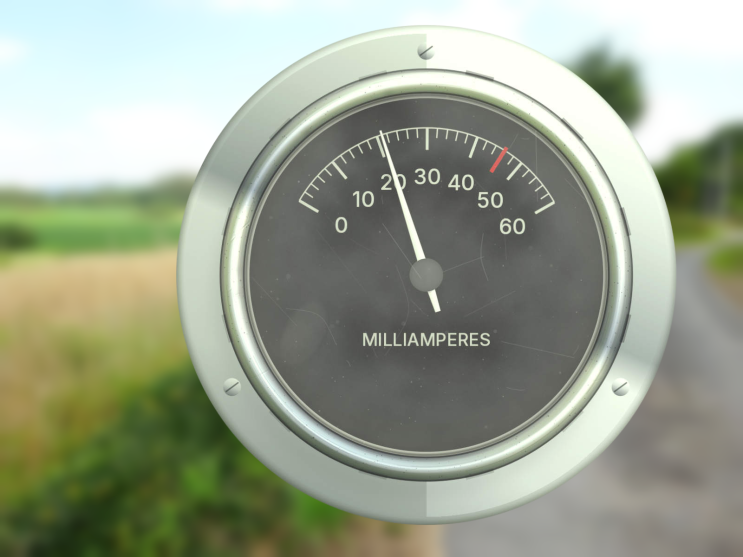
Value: 21 mA
